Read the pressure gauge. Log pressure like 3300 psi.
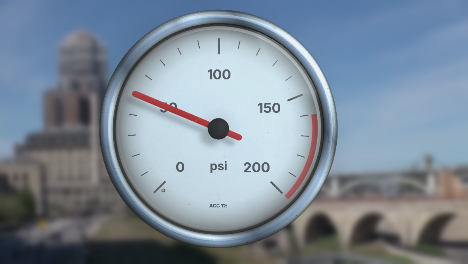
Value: 50 psi
